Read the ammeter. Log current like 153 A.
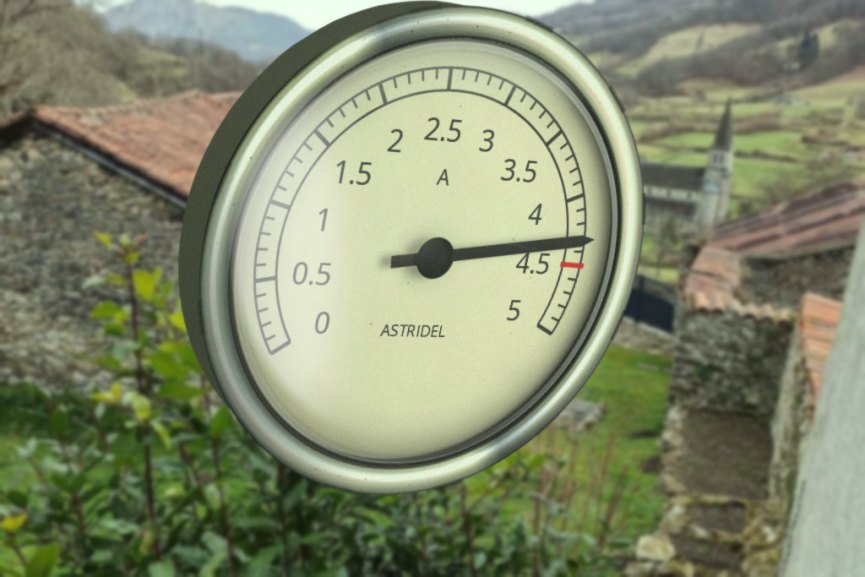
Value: 4.3 A
